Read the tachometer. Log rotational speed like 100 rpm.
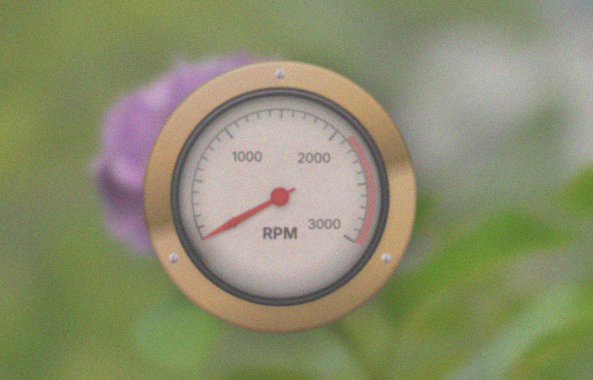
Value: 0 rpm
